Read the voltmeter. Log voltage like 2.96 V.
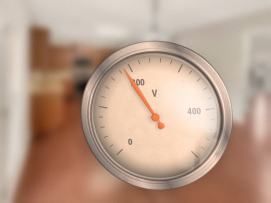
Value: 190 V
